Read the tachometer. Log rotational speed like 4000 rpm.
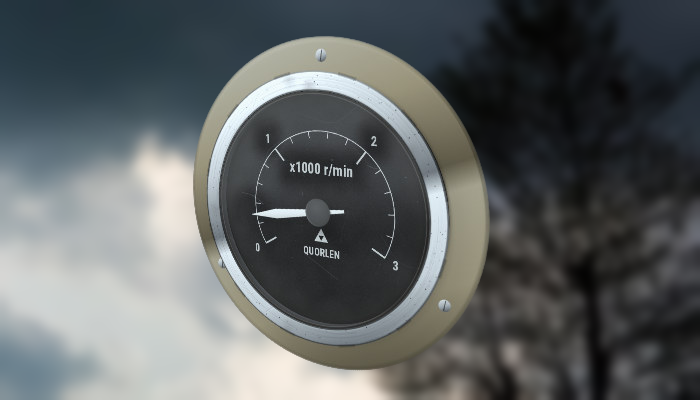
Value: 300 rpm
